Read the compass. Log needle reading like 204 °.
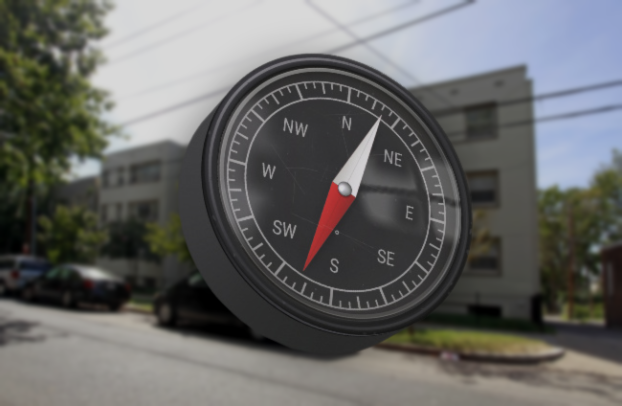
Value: 200 °
